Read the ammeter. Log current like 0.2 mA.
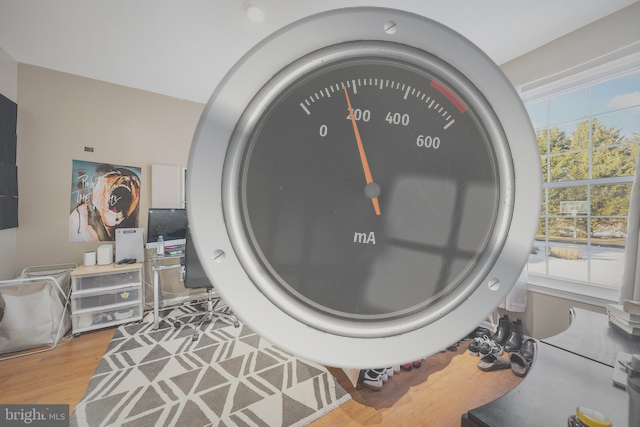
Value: 160 mA
